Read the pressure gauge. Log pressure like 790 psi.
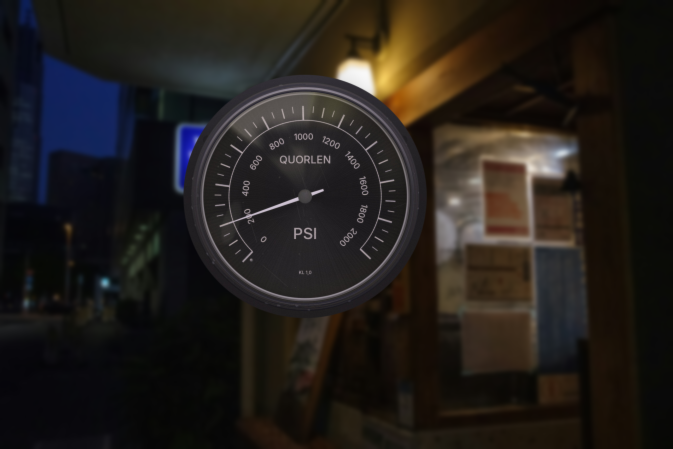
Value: 200 psi
